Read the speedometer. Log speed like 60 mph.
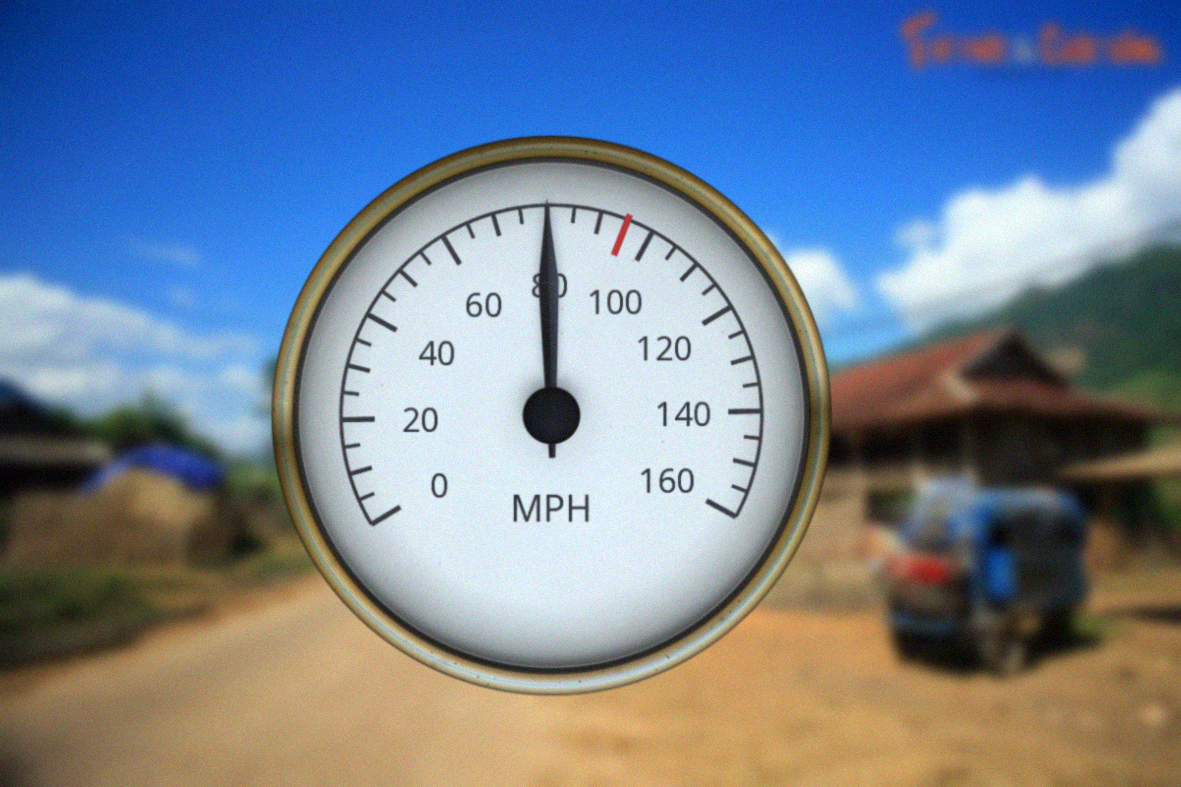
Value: 80 mph
